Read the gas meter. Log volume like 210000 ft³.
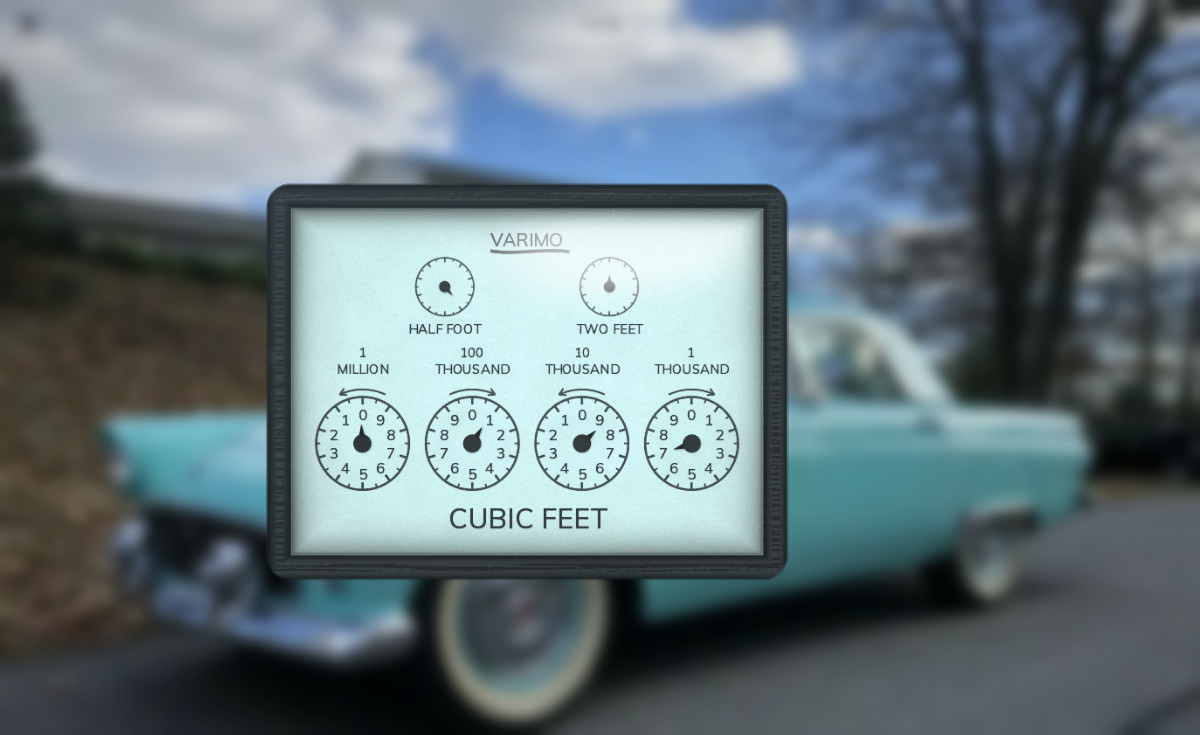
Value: 8700 ft³
